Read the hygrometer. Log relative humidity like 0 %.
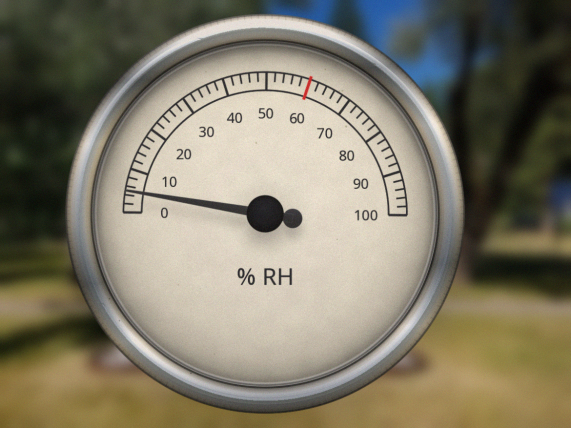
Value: 5 %
